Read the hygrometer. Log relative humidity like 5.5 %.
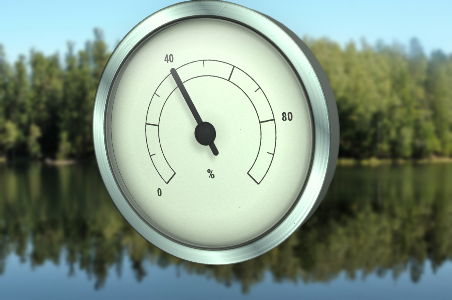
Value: 40 %
